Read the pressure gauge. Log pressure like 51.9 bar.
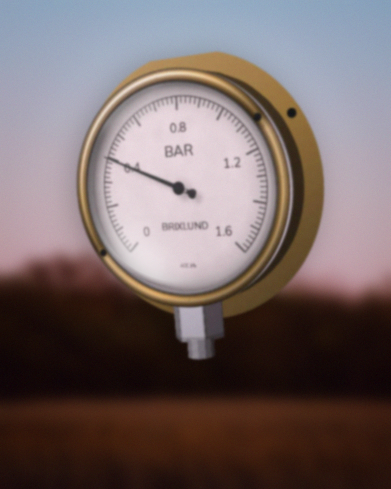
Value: 0.4 bar
